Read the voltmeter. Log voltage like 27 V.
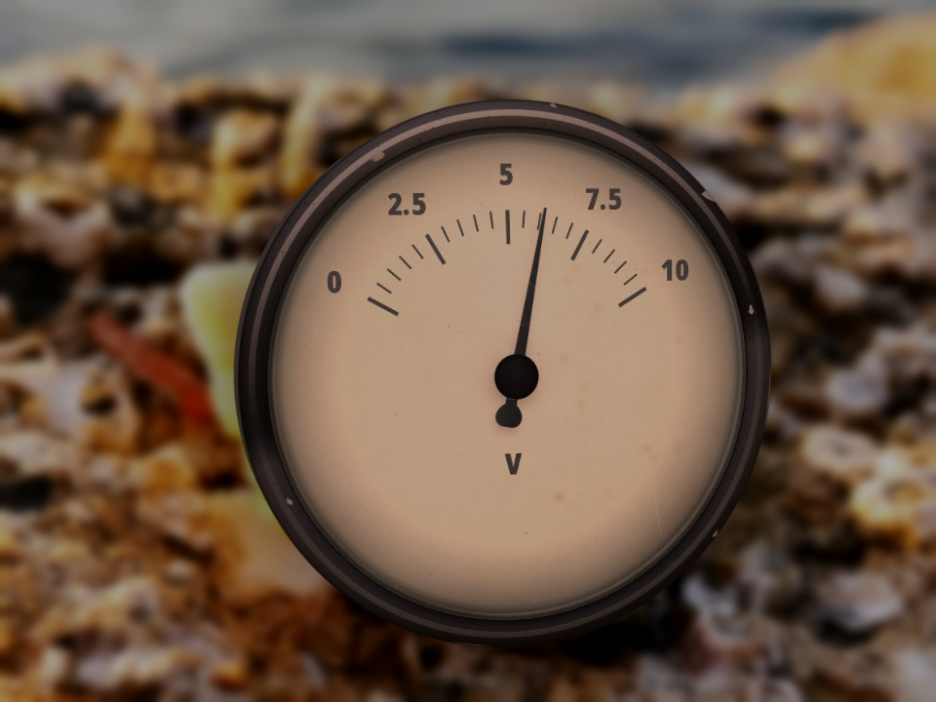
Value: 6 V
